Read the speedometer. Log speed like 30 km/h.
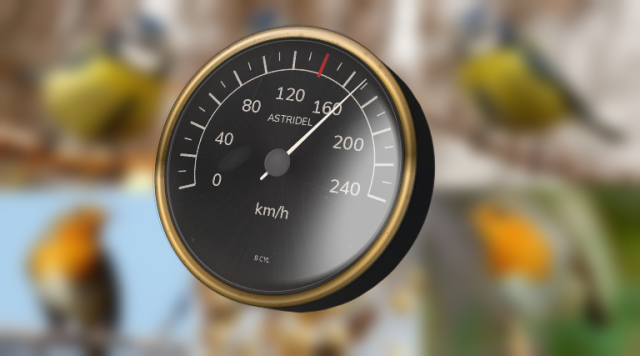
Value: 170 km/h
